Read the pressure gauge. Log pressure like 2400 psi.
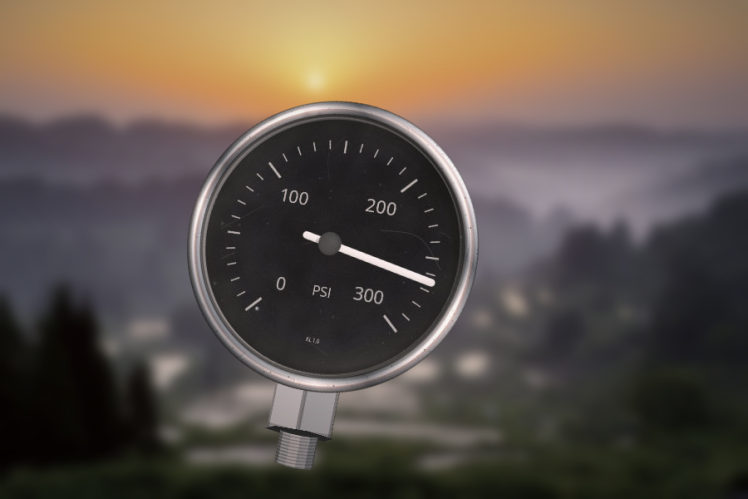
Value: 265 psi
